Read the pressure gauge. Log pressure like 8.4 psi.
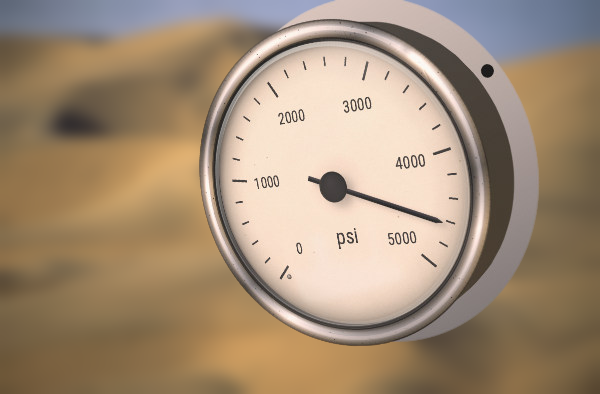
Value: 4600 psi
